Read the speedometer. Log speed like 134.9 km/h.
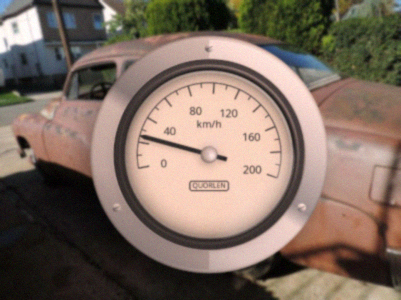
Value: 25 km/h
